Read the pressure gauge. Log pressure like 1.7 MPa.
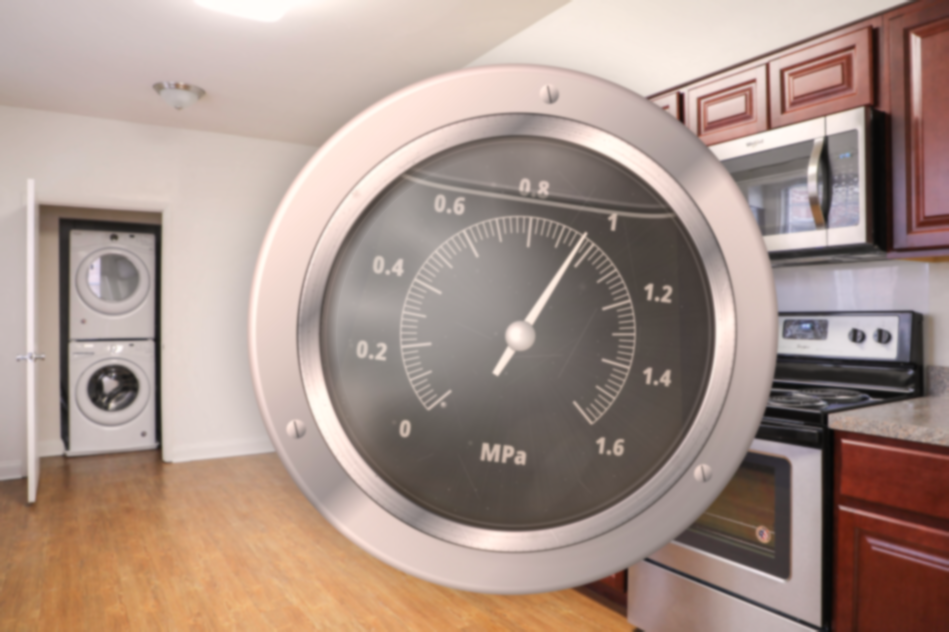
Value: 0.96 MPa
